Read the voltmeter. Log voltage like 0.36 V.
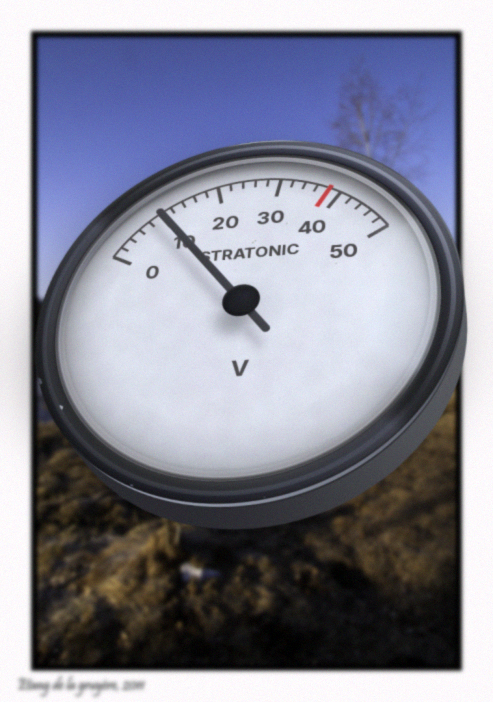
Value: 10 V
